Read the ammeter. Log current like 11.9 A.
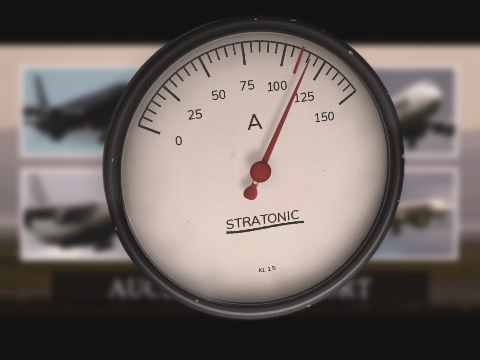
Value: 115 A
